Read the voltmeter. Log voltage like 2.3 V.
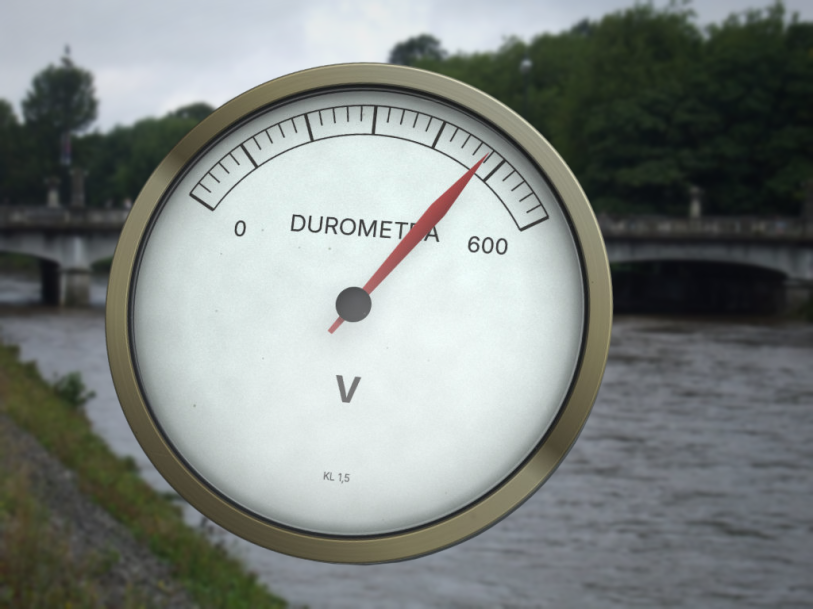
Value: 480 V
